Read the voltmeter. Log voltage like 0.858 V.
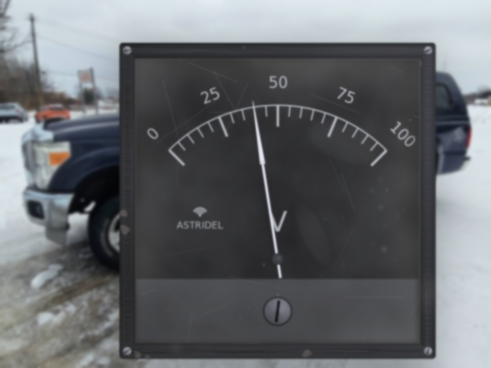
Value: 40 V
